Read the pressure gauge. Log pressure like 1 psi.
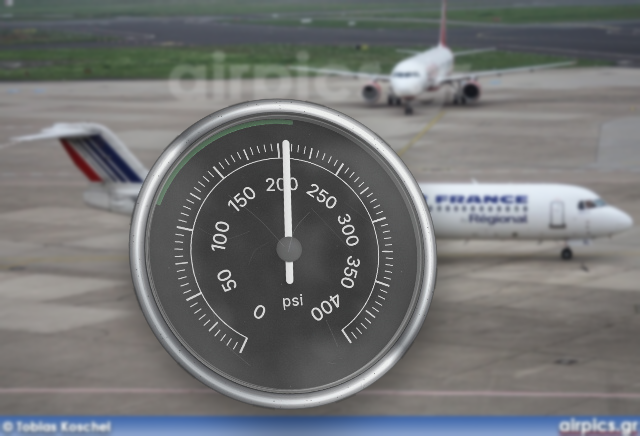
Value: 205 psi
